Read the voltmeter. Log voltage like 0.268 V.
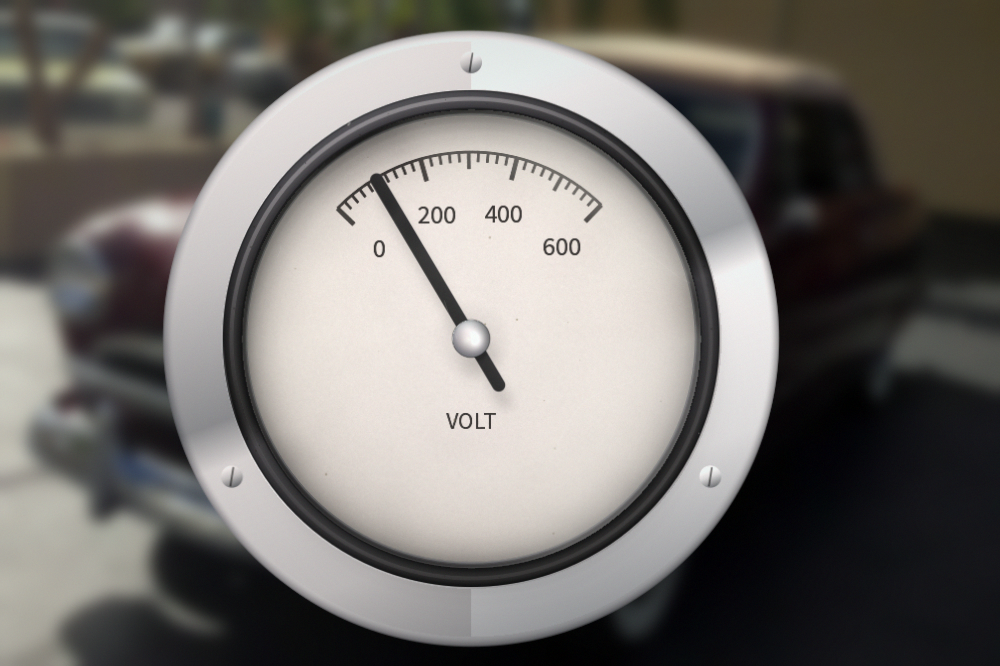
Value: 100 V
